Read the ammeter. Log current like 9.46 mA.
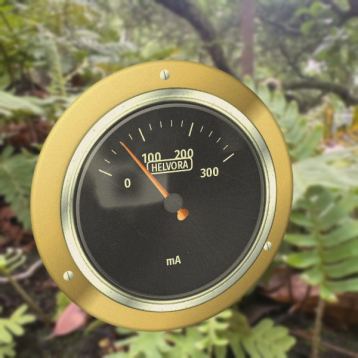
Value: 60 mA
